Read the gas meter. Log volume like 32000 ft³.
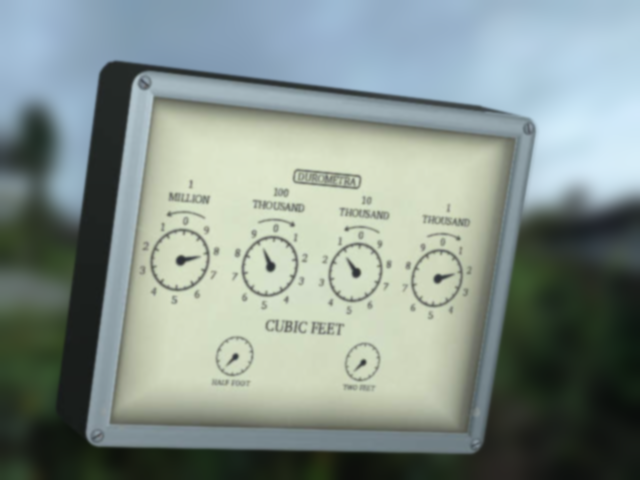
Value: 791200 ft³
